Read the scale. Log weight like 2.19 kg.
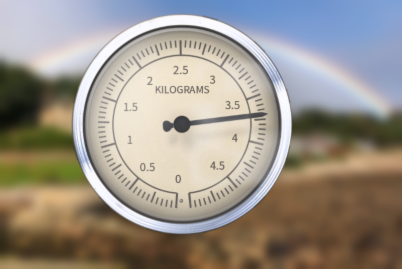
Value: 3.7 kg
